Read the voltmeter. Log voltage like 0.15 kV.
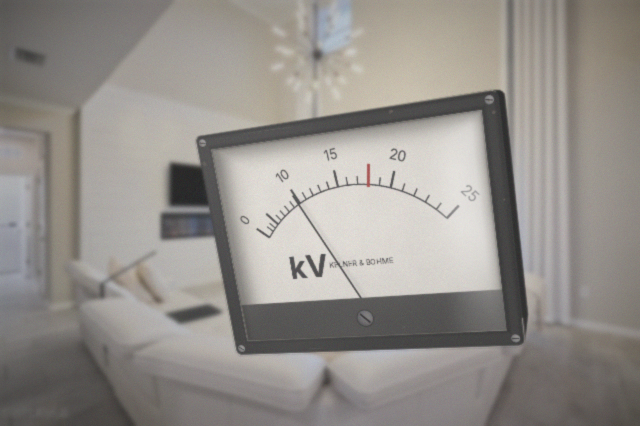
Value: 10 kV
